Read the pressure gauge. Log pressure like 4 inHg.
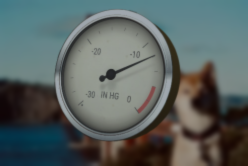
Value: -8 inHg
